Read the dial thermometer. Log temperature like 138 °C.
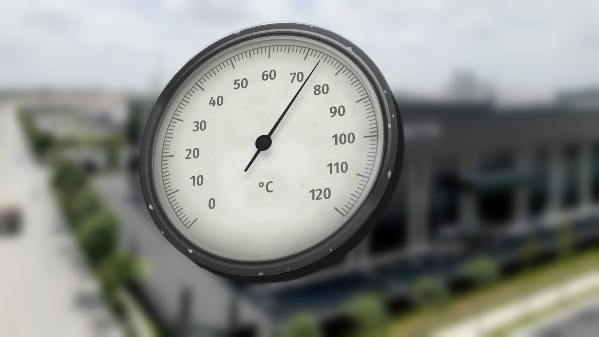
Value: 75 °C
